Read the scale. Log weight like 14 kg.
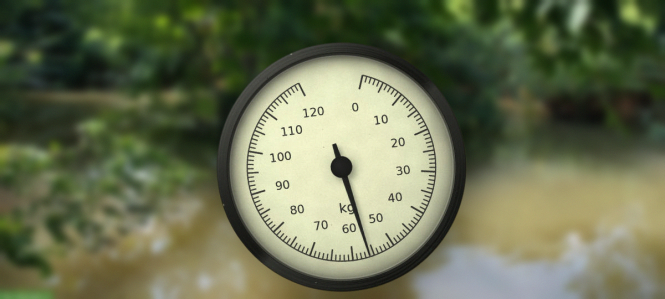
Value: 56 kg
